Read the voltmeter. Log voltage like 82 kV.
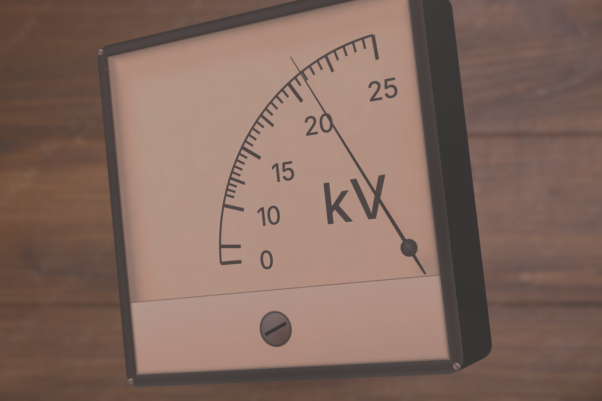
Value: 21 kV
